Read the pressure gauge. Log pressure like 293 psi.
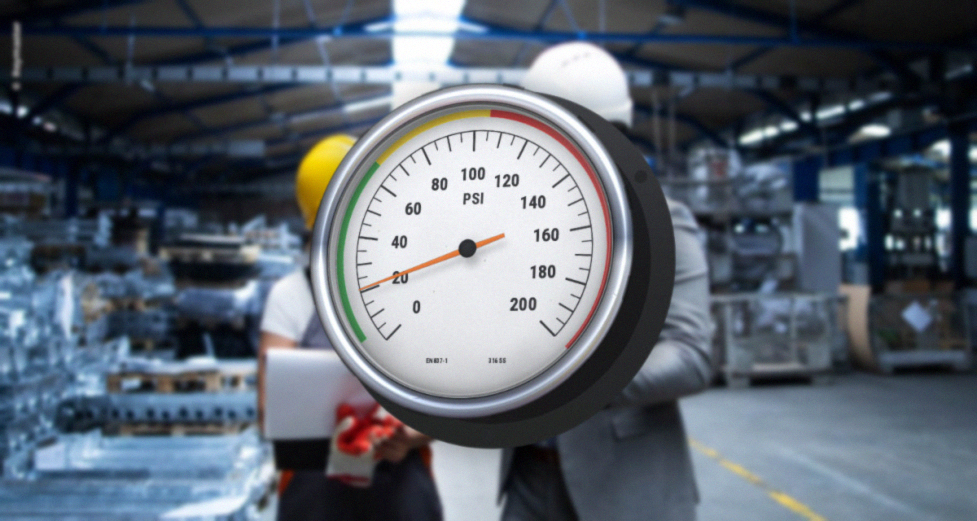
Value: 20 psi
